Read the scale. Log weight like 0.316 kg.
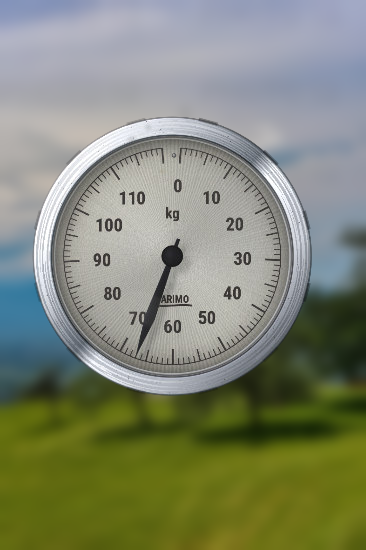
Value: 67 kg
